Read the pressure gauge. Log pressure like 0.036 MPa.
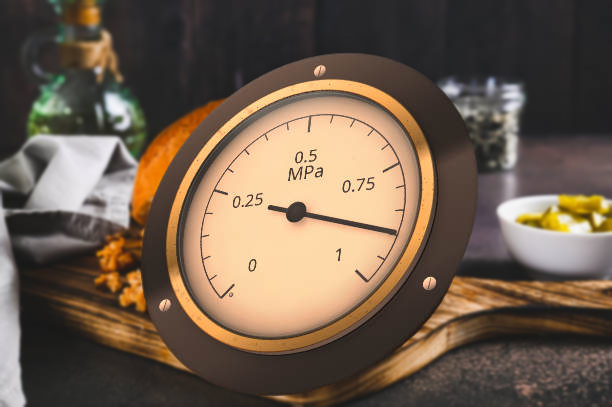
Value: 0.9 MPa
